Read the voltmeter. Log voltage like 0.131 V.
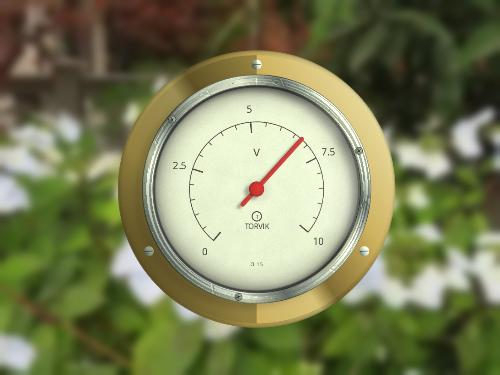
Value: 6.75 V
